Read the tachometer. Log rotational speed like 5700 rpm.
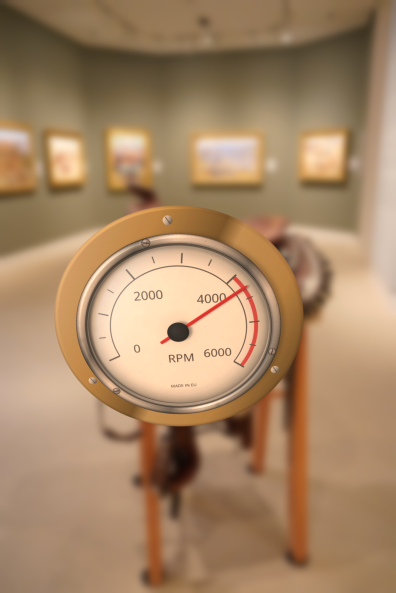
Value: 4250 rpm
